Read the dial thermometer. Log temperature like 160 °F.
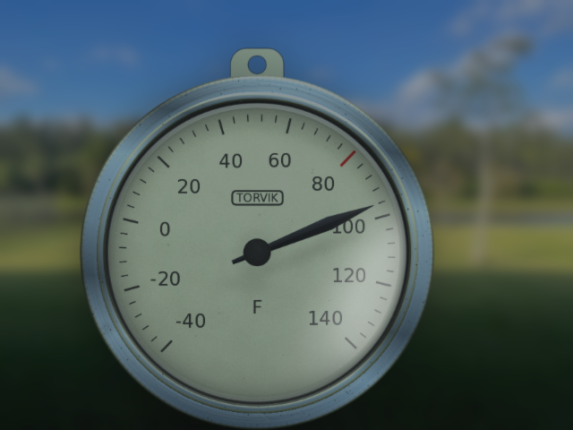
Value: 96 °F
